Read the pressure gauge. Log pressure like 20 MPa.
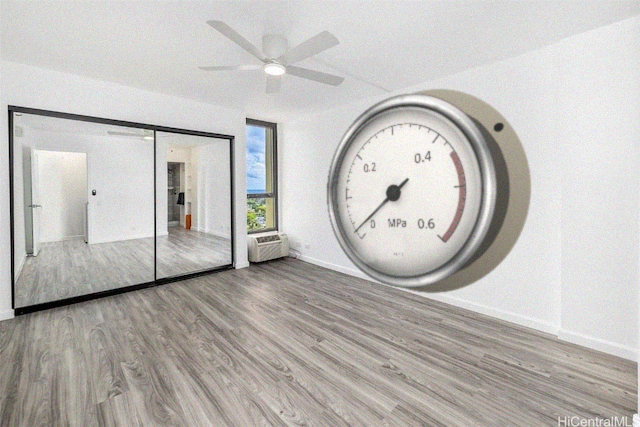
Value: 0.02 MPa
